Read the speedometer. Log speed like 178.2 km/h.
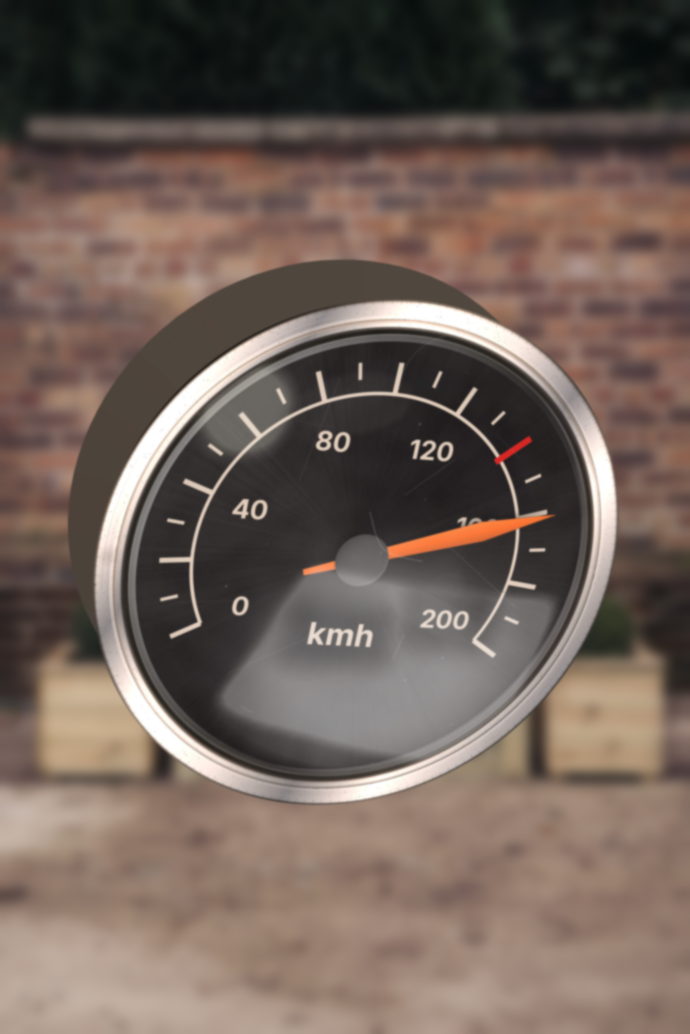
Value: 160 km/h
